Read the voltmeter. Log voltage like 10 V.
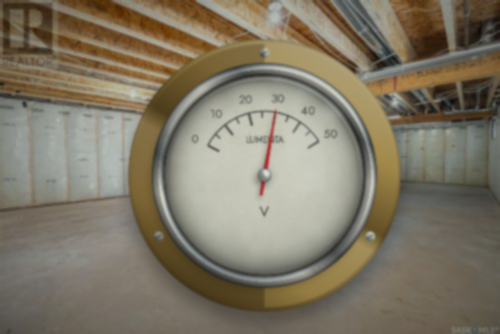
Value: 30 V
